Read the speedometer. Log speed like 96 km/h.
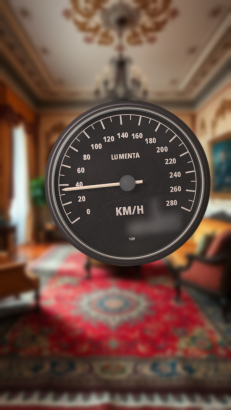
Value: 35 km/h
